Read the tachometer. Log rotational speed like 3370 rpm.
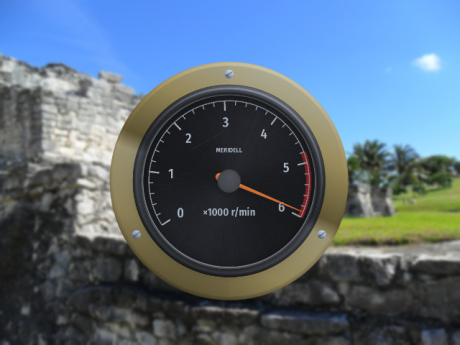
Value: 5900 rpm
